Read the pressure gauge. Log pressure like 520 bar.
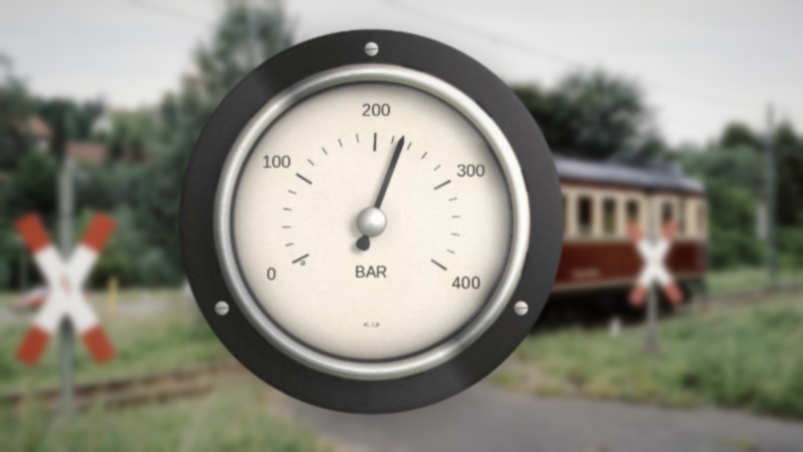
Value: 230 bar
